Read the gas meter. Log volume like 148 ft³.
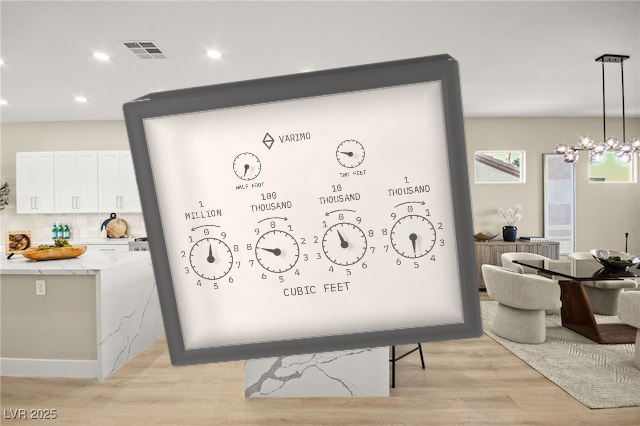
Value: 980500 ft³
